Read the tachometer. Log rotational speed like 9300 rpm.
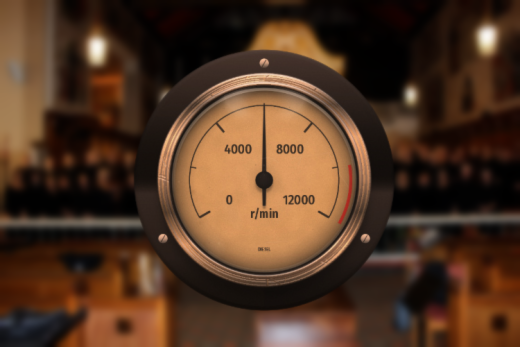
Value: 6000 rpm
